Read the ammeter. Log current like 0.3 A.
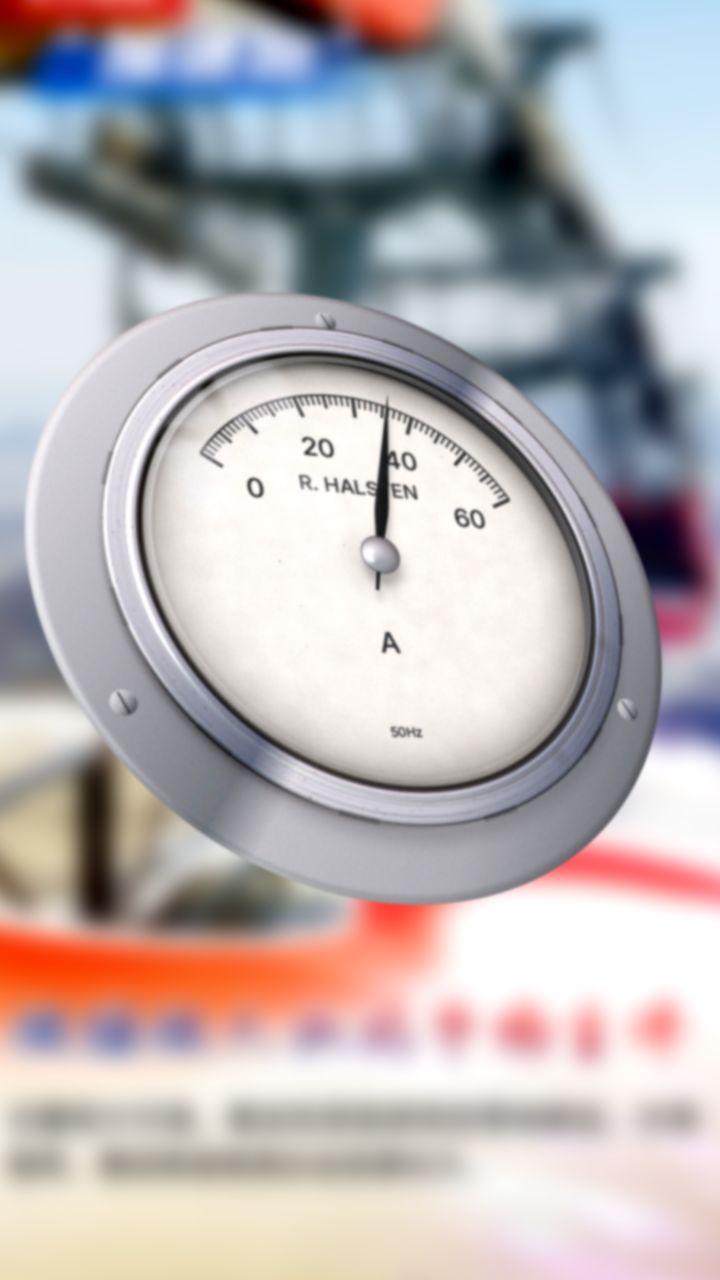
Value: 35 A
